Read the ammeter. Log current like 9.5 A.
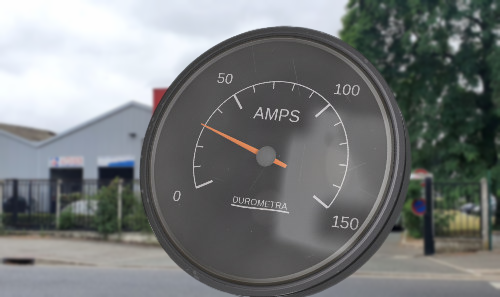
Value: 30 A
